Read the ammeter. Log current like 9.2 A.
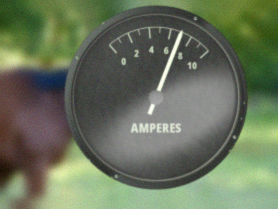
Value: 7 A
